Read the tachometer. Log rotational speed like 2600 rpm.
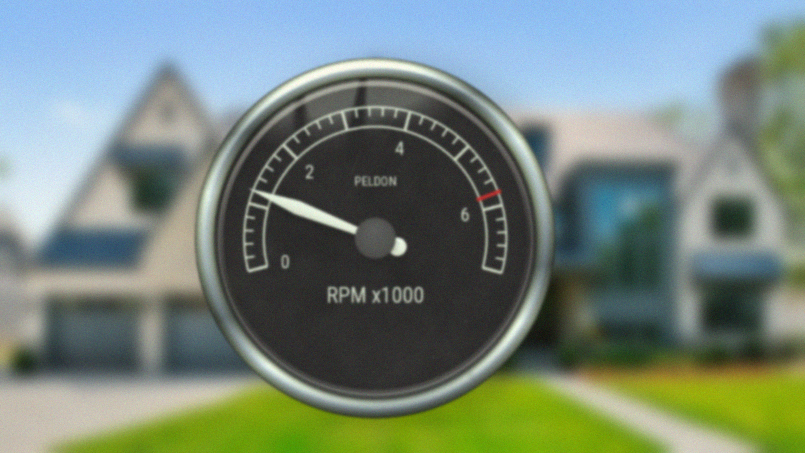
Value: 1200 rpm
